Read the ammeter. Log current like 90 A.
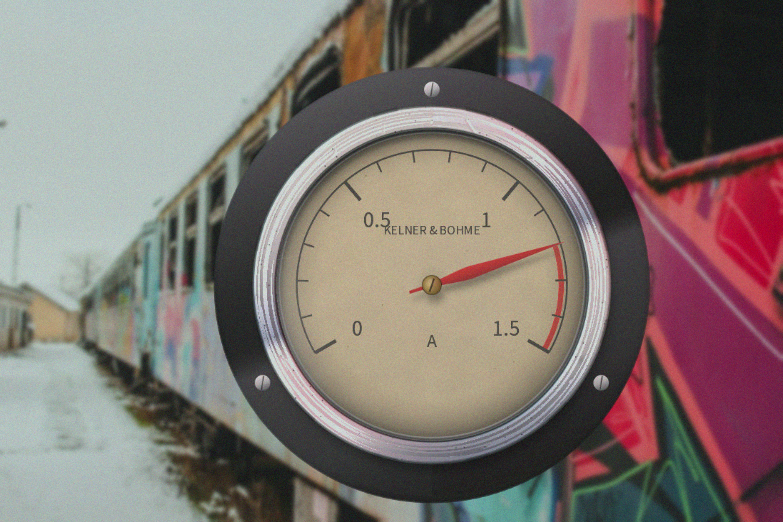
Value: 1.2 A
